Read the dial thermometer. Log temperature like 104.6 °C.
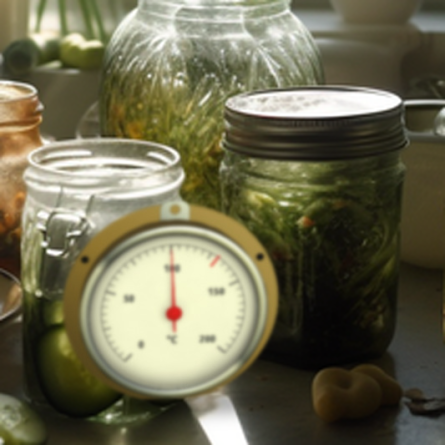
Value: 100 °C
